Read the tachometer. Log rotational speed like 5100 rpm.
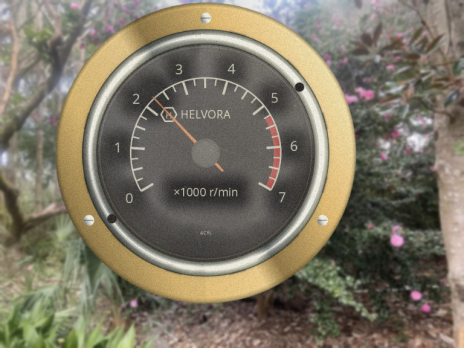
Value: 2250 rpm
